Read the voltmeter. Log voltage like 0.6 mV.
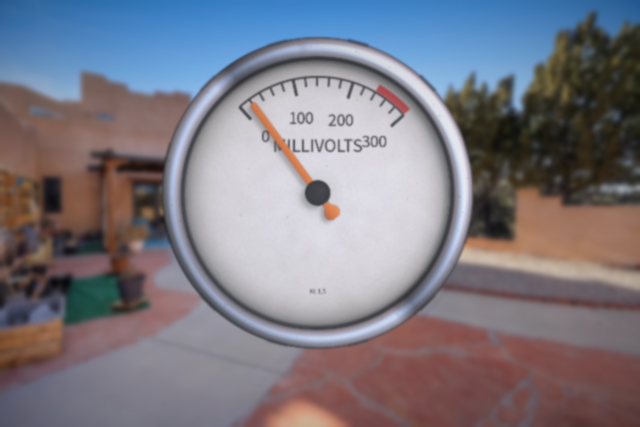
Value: 20 mV
